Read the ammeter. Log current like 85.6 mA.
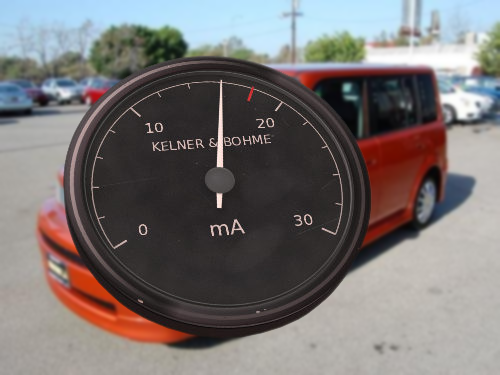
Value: 16 mA
